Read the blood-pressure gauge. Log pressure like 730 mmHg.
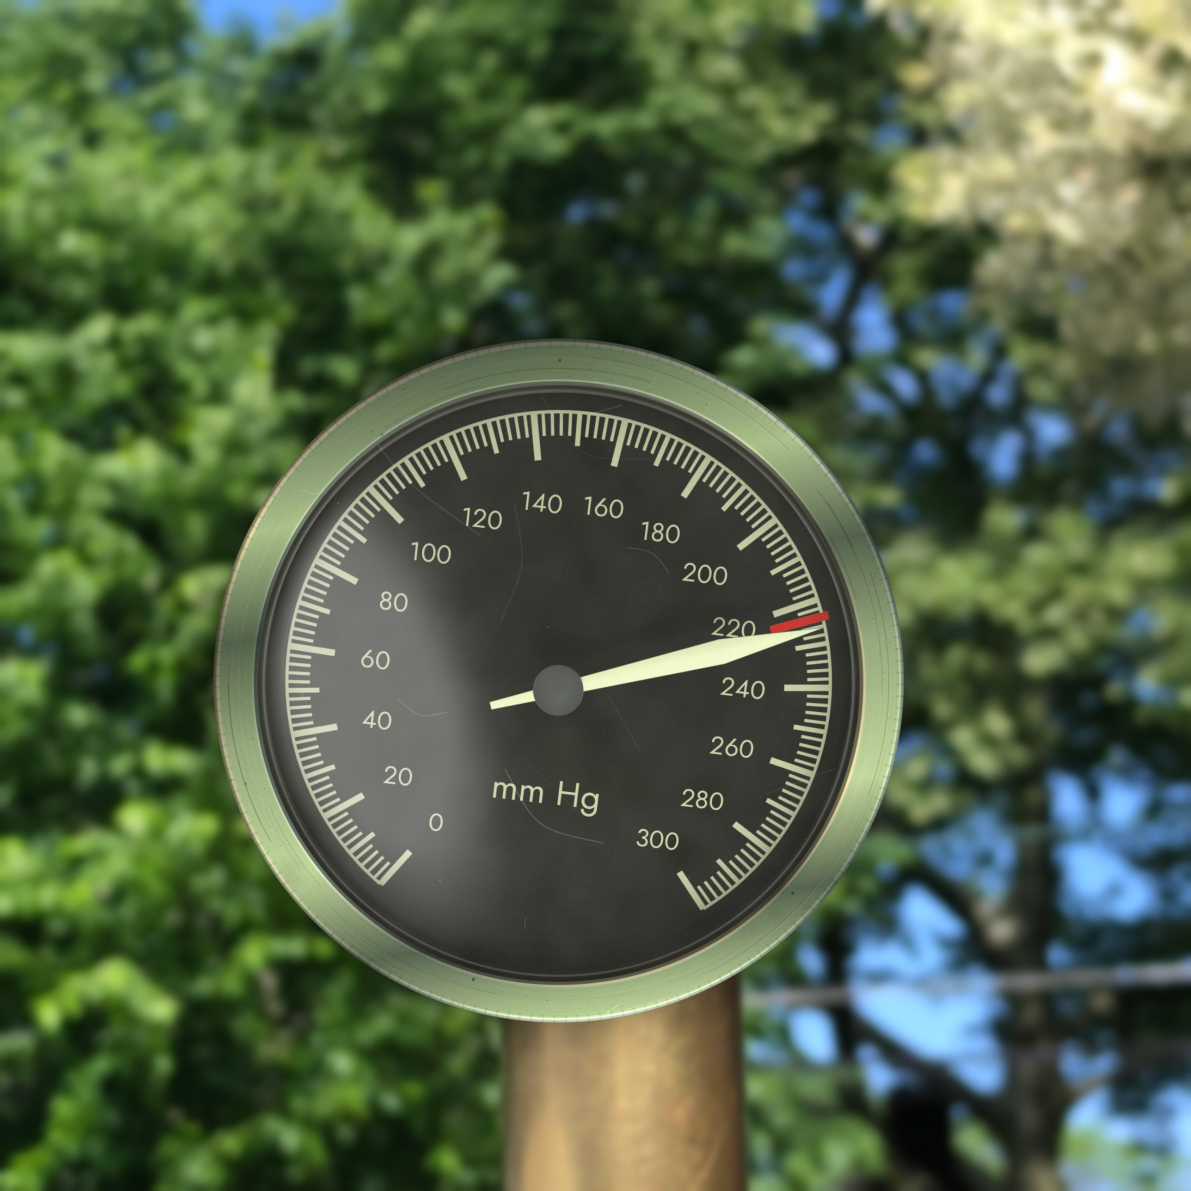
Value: 226 mmHg
